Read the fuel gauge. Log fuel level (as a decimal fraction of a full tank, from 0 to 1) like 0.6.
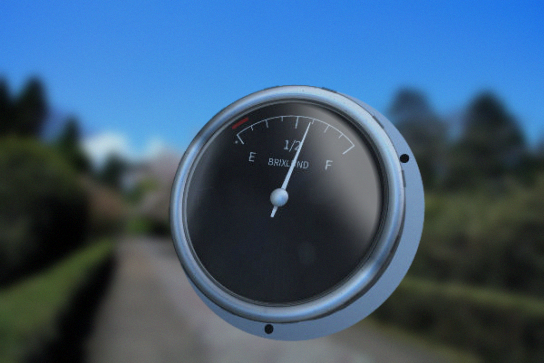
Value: 0.625
